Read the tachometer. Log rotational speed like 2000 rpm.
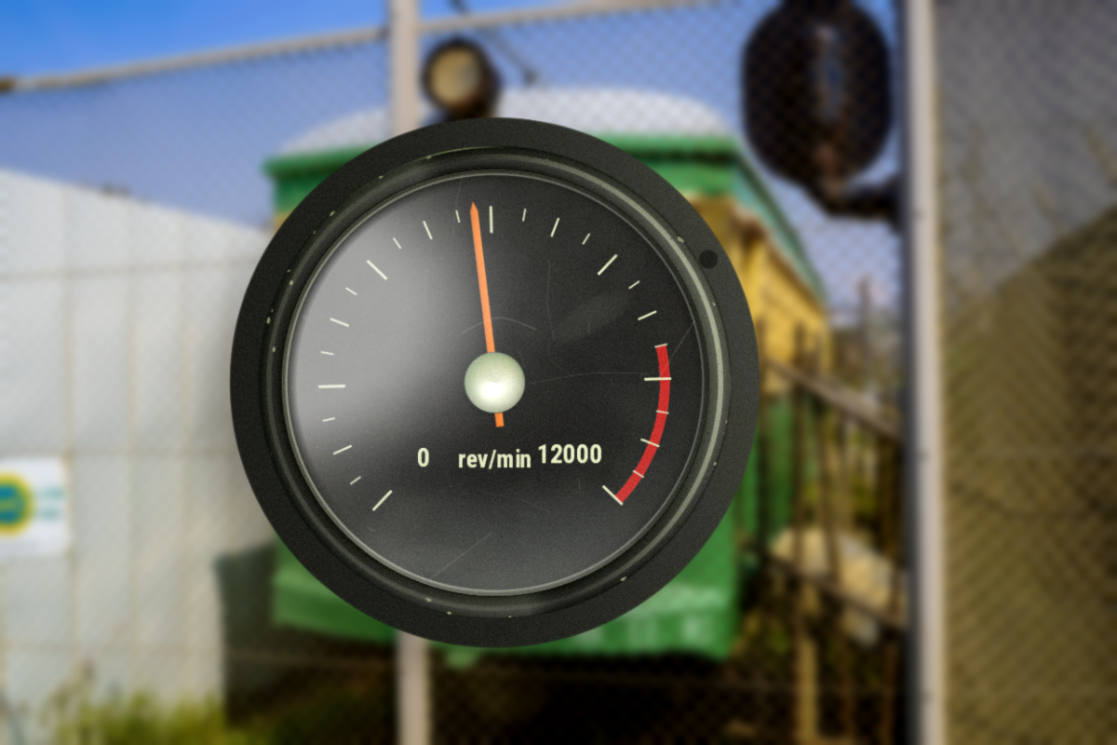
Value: 5750 rpm
